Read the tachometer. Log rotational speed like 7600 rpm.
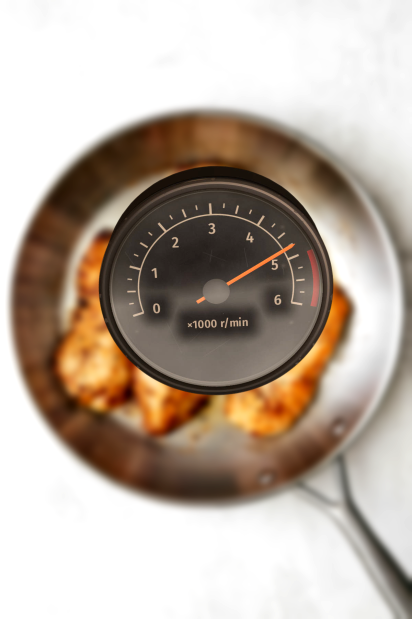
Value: 4750 rpm
